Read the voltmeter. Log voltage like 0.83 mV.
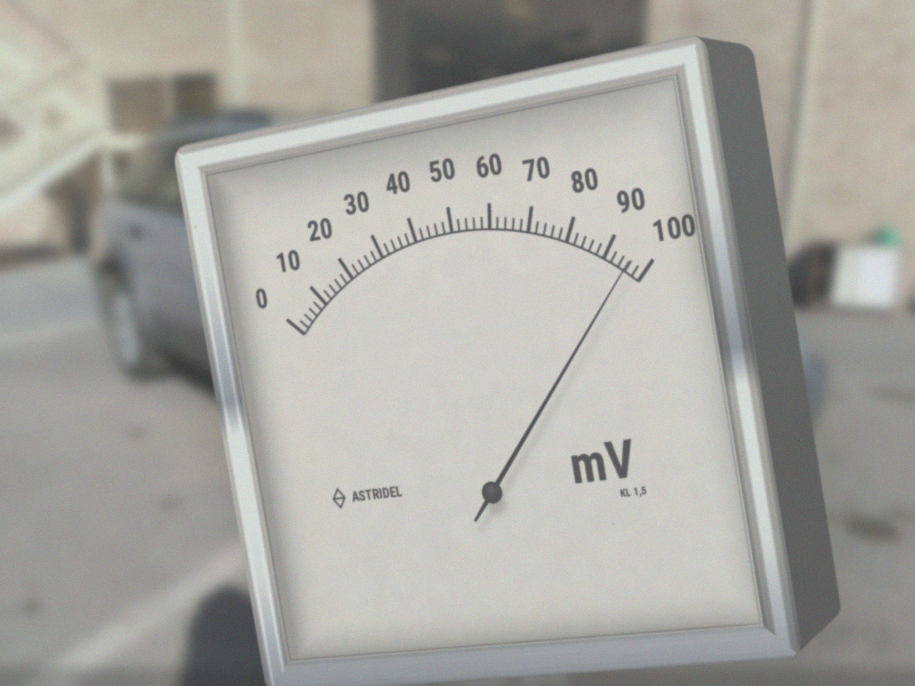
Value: 96 mV
